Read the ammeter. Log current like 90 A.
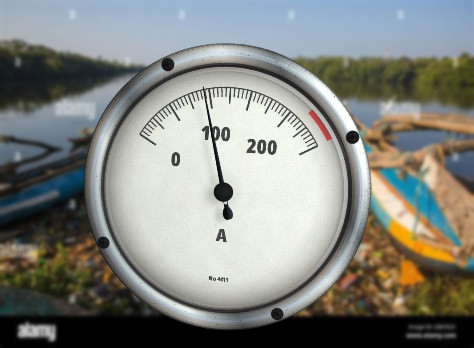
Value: 95 A
